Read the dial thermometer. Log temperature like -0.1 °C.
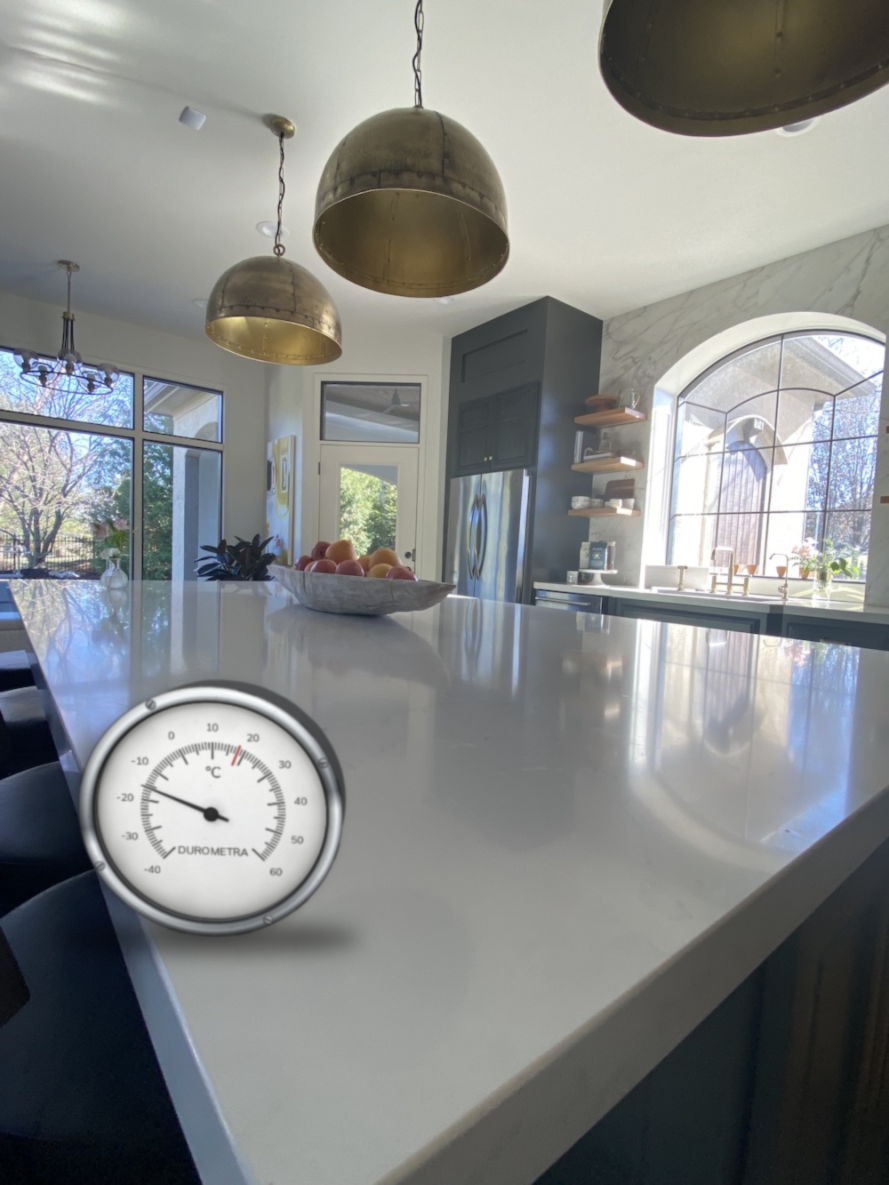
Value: -15 °C
